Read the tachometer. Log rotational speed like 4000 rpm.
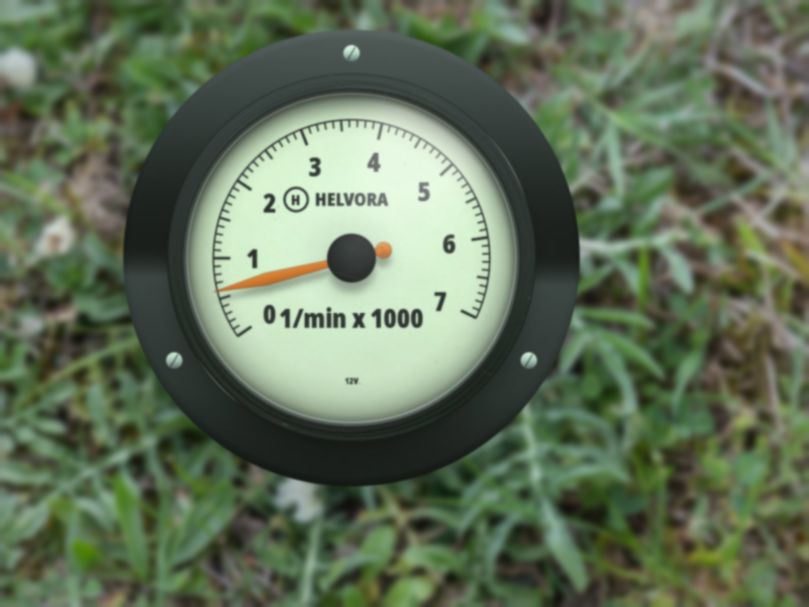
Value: 600 rpm
